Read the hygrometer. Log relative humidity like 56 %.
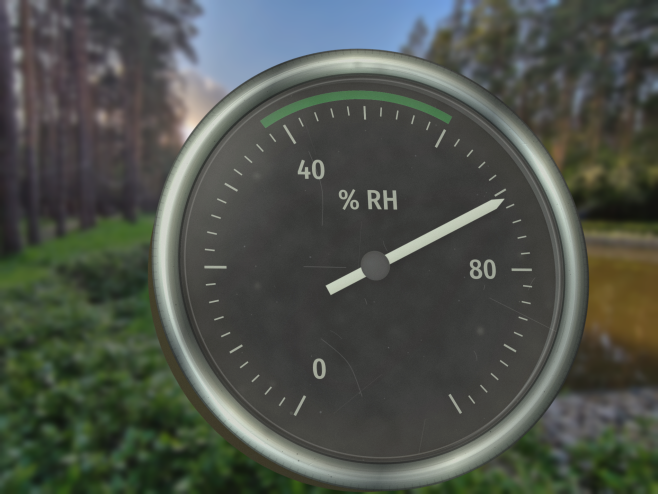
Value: 71 %
